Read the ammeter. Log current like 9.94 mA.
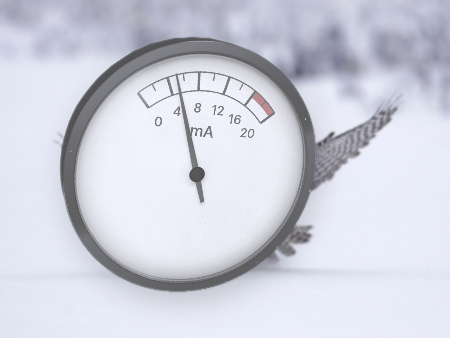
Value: 5 mA
